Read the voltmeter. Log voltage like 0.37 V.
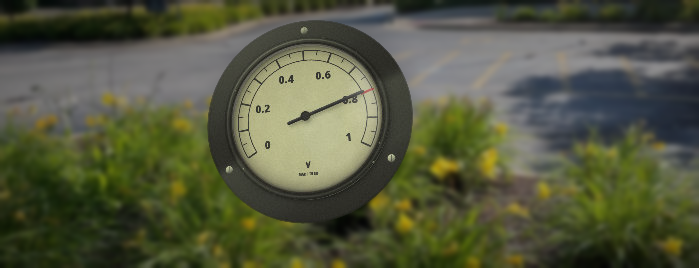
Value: 0.8 V
